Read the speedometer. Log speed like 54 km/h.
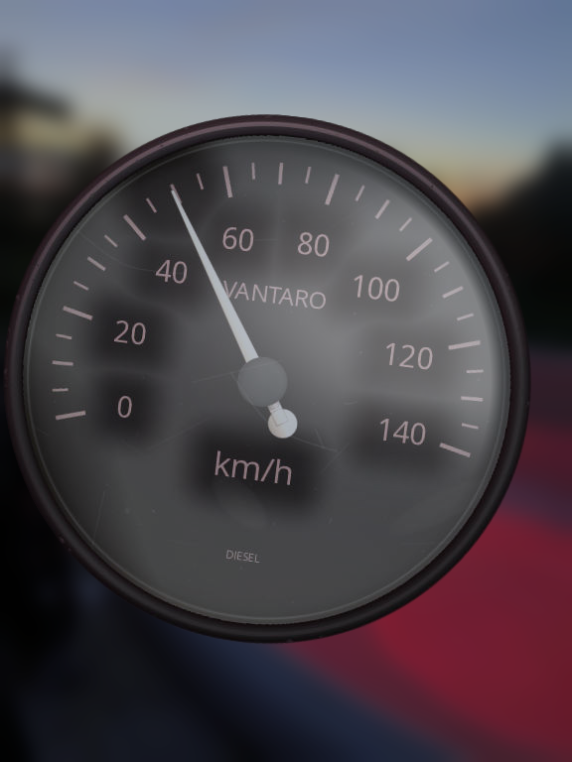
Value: 50 km/h
